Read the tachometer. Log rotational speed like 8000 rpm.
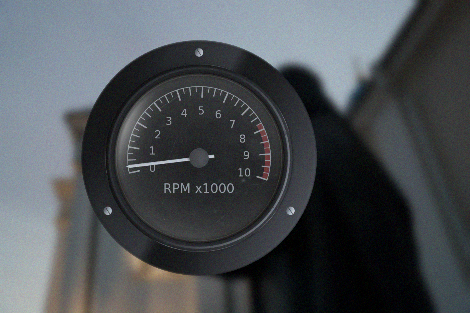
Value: 250 rpm
